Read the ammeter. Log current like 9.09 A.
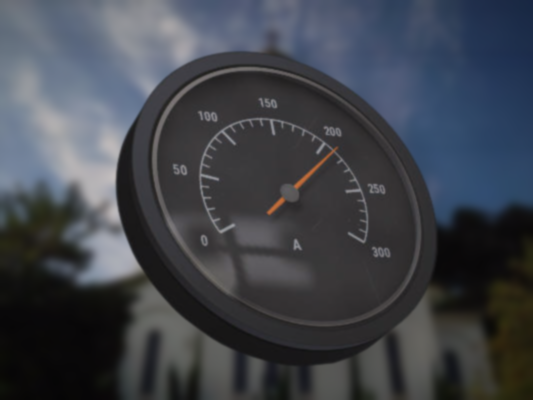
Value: 210 A
